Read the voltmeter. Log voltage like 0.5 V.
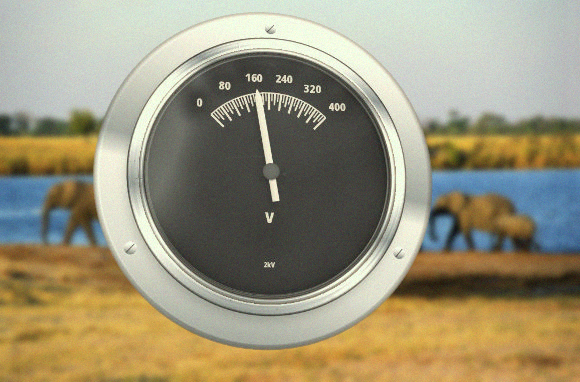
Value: 160 V
